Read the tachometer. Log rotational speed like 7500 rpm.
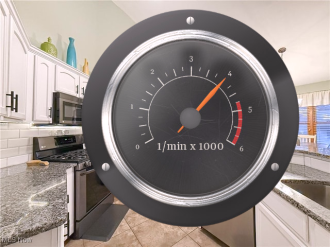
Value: 4000 rpm
